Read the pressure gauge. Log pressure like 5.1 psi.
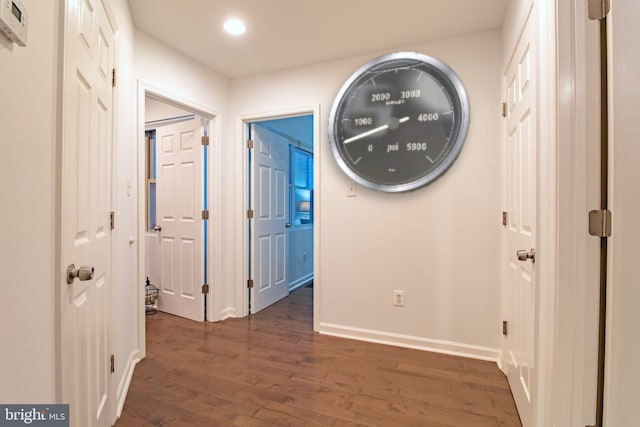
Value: 500 psi
